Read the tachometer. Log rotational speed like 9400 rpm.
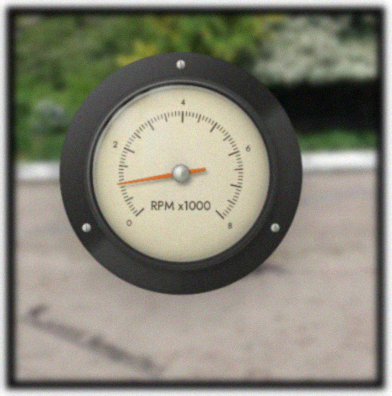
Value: 1000 rpm
